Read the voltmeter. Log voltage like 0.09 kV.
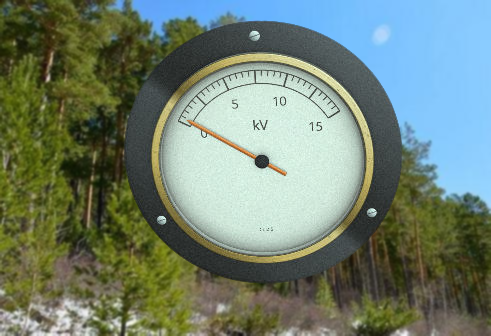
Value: 0.5 kV
